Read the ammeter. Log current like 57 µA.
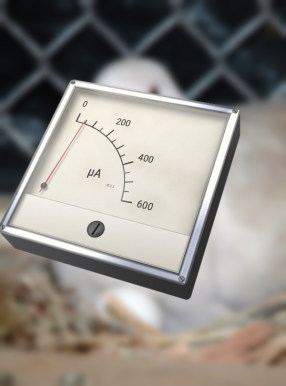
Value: 50 µA
